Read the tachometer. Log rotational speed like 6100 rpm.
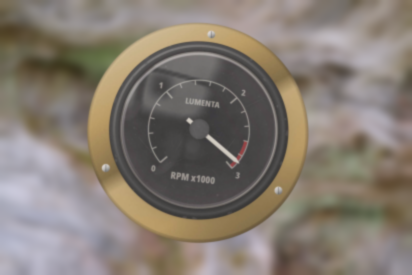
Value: 2900 rpm
